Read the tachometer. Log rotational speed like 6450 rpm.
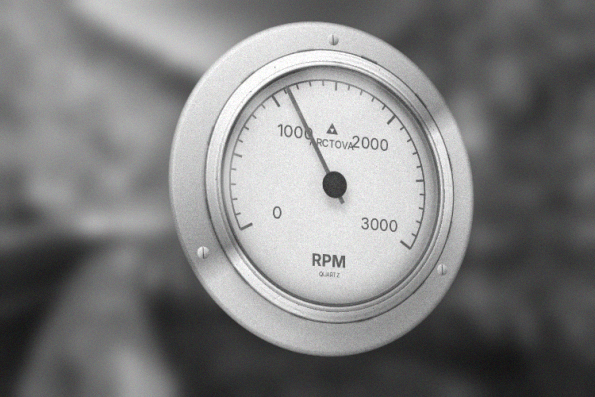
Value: 1100 rpm
